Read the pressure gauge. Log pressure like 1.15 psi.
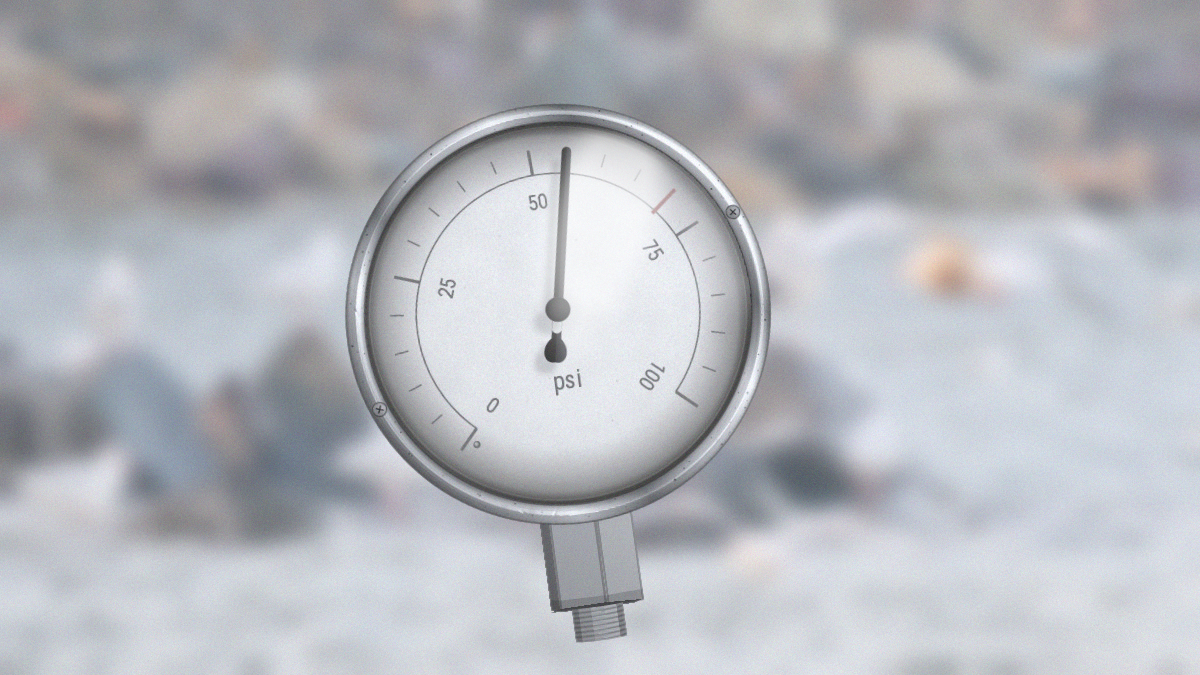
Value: 55 psi
